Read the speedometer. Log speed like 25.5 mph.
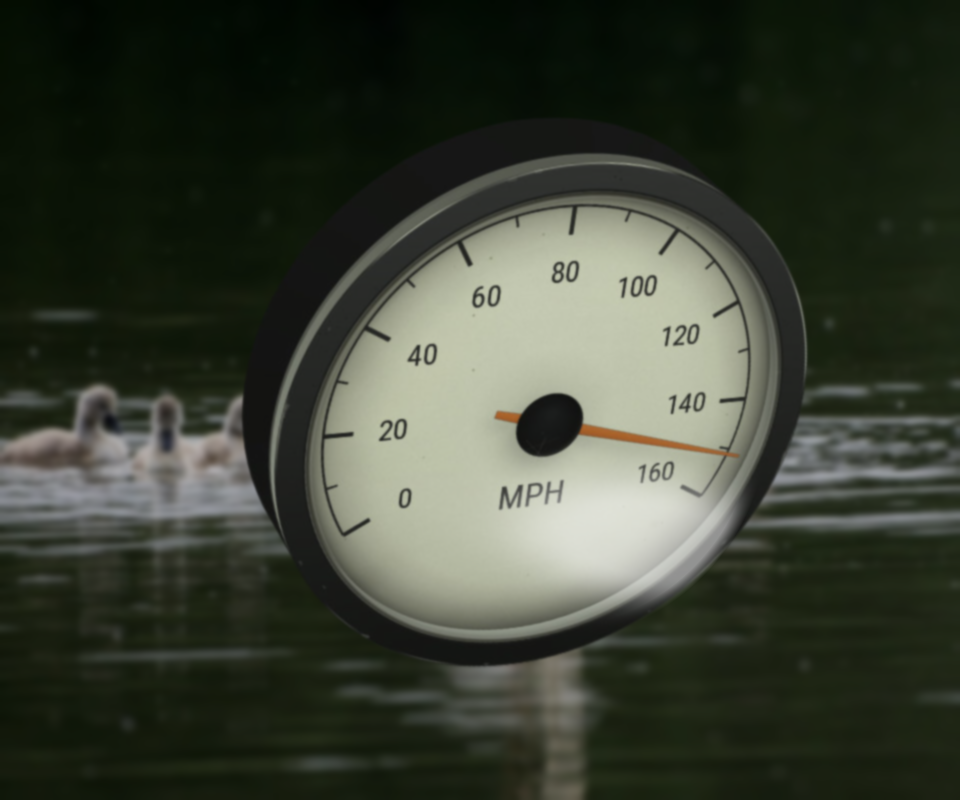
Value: 150 mph
